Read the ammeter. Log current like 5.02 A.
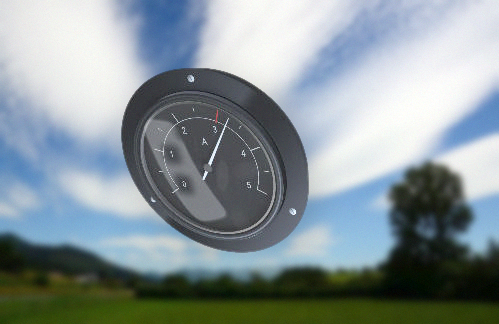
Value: 3.25 A
